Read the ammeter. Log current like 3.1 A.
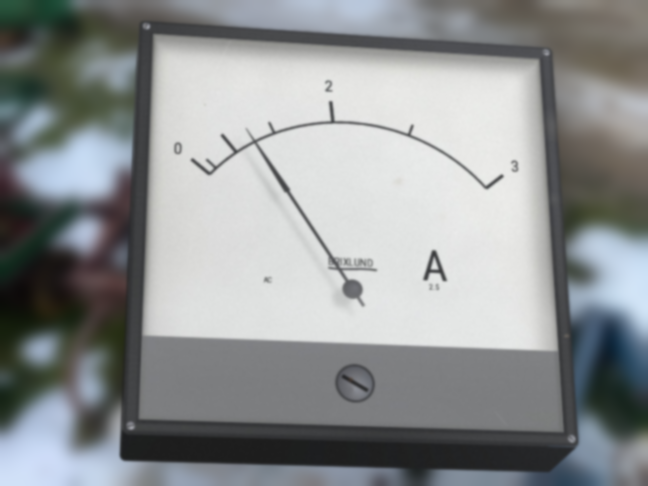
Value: 1.25 A
